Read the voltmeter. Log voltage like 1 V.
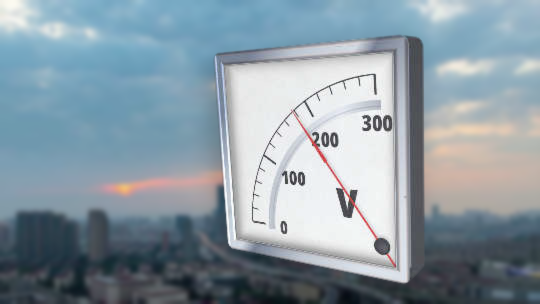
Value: 180 V
